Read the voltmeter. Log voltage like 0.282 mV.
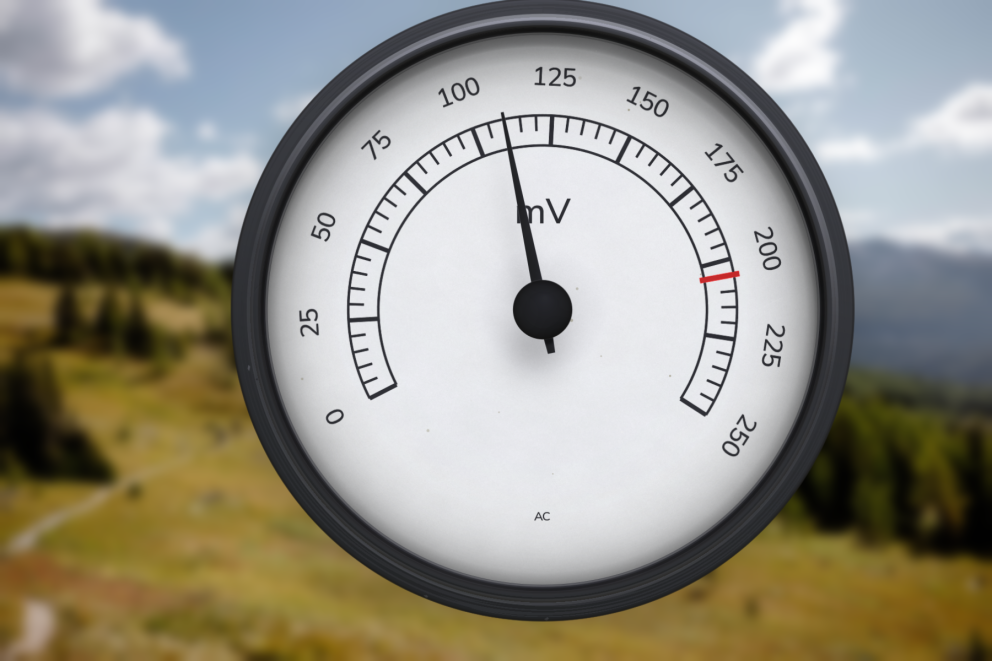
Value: 110 mV
